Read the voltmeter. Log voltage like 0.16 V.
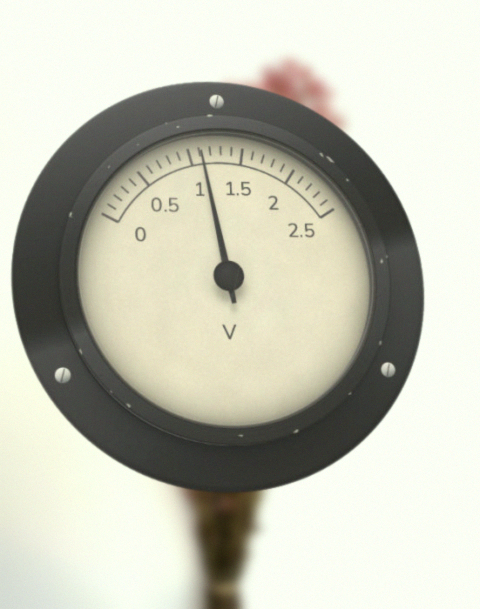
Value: 1.1 V
